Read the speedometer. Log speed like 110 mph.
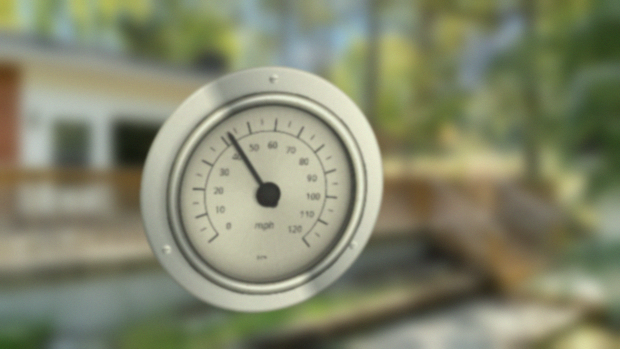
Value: 42.5 mph
